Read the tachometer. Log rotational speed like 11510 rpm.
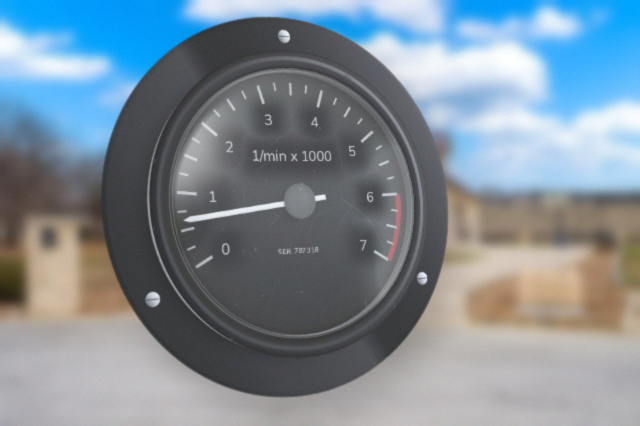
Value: 625 rpm
